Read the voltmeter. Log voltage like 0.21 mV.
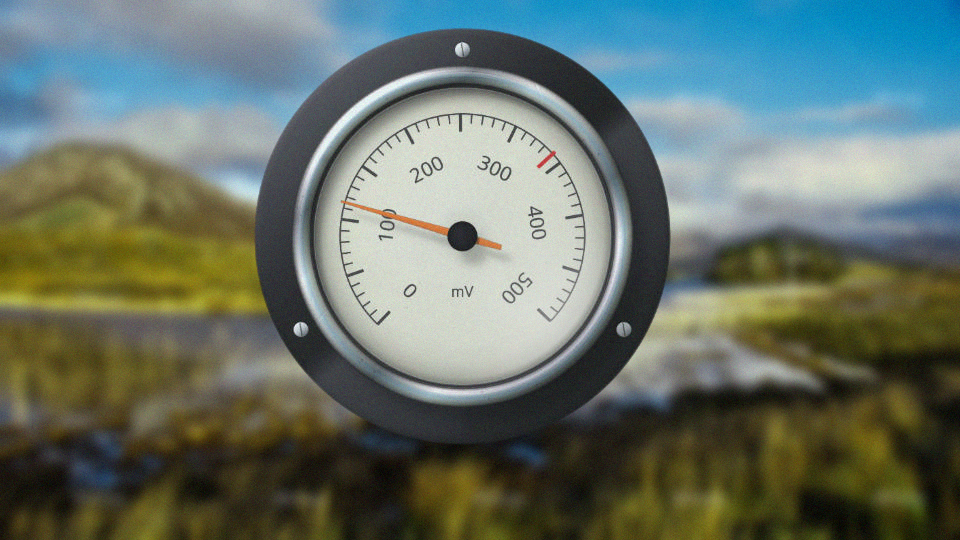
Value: 115 mV
